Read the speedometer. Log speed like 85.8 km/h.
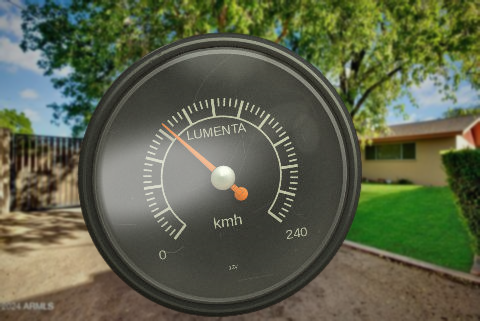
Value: 84 km/h
